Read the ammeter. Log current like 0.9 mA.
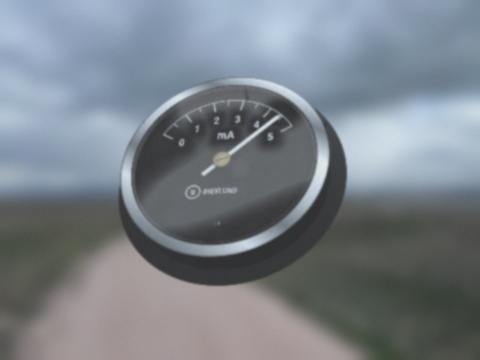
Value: 4.5 mA
